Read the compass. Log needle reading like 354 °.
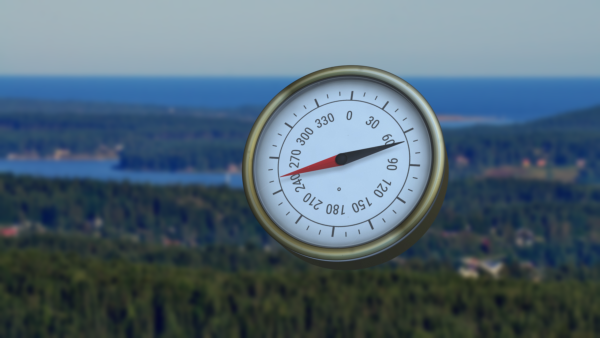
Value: 250 °
